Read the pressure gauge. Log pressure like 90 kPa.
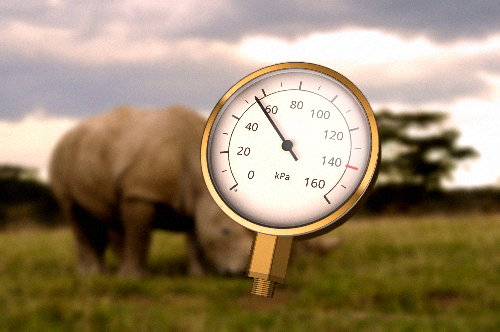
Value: 55 kPa
